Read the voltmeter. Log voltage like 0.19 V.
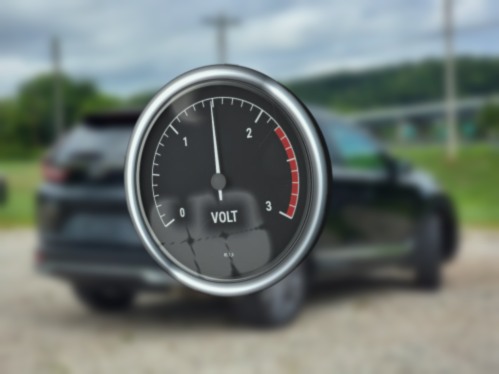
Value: 1.5 V
